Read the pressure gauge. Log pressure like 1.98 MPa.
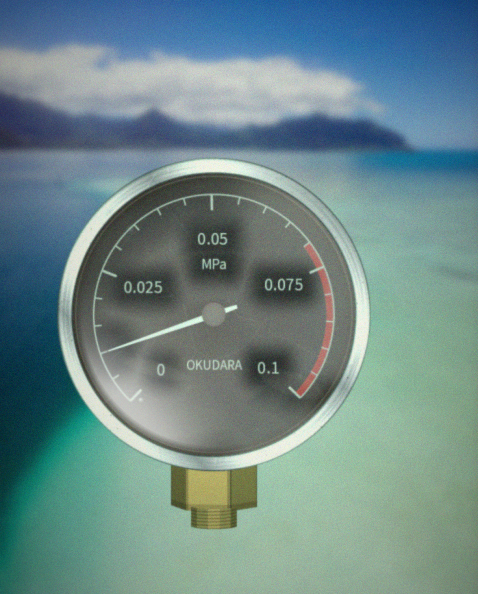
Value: 0.01 MPa
